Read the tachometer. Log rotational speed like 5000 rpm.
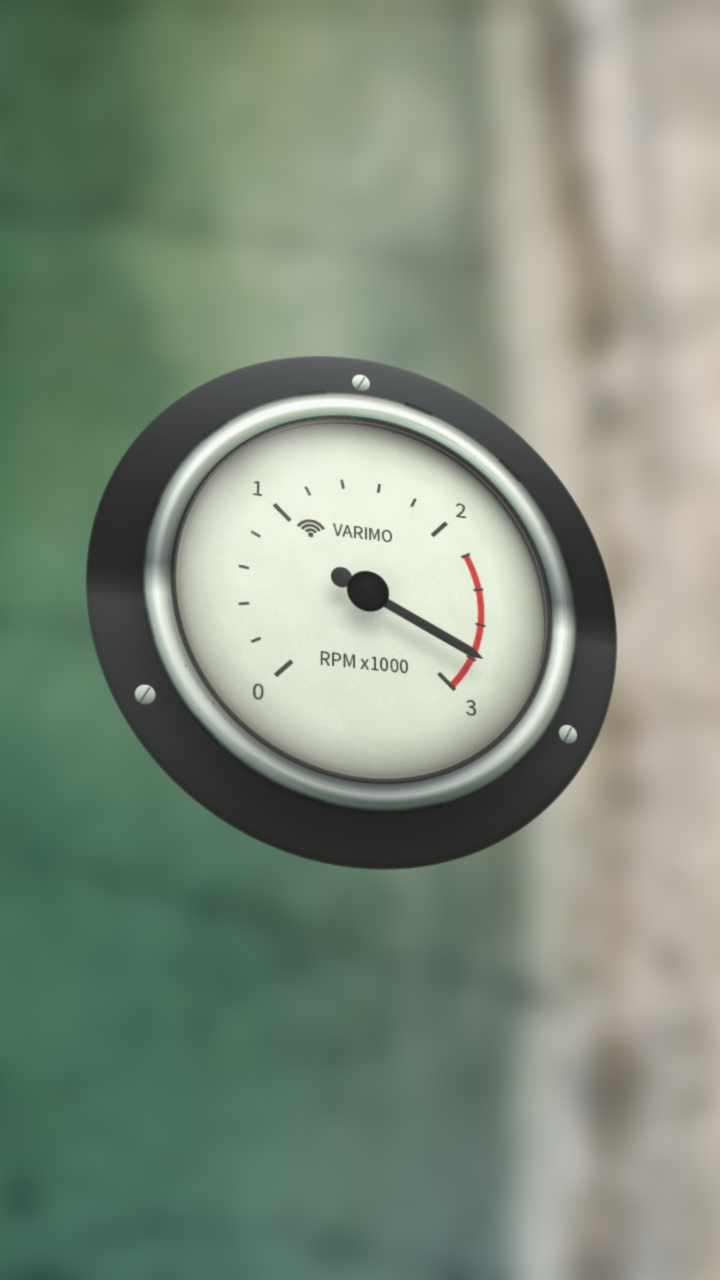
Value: 2800 rpm
